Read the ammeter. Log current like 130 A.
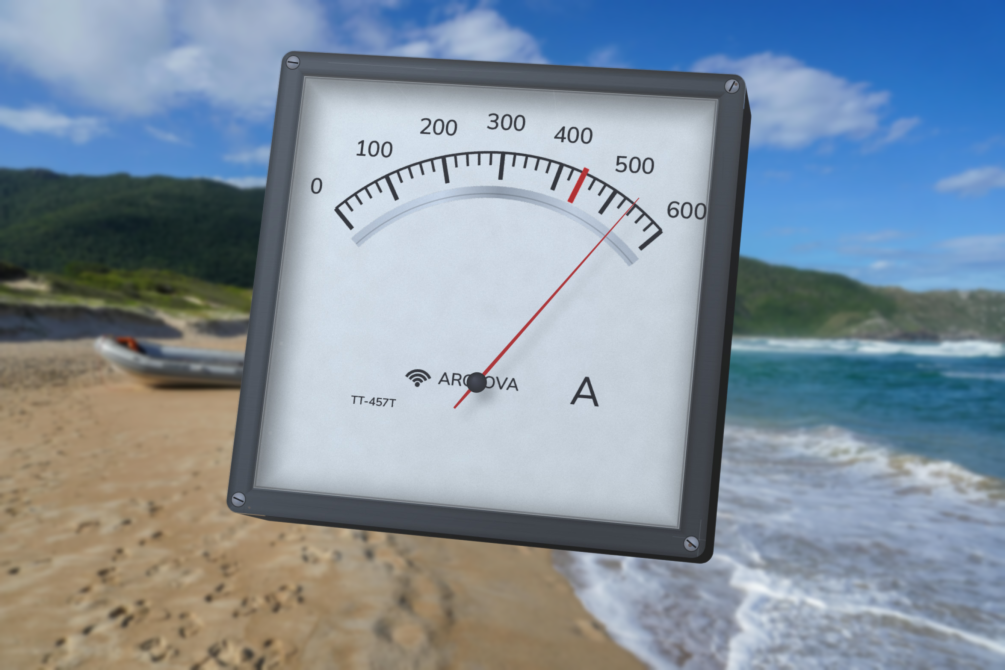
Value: 540 A
